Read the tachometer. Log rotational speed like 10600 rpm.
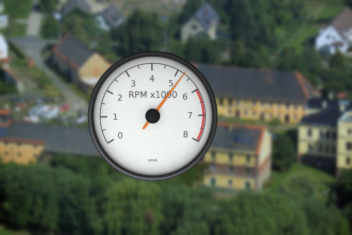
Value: 5250 rpm
